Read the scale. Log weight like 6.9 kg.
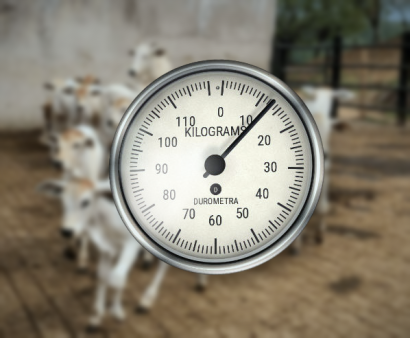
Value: 13 kg
